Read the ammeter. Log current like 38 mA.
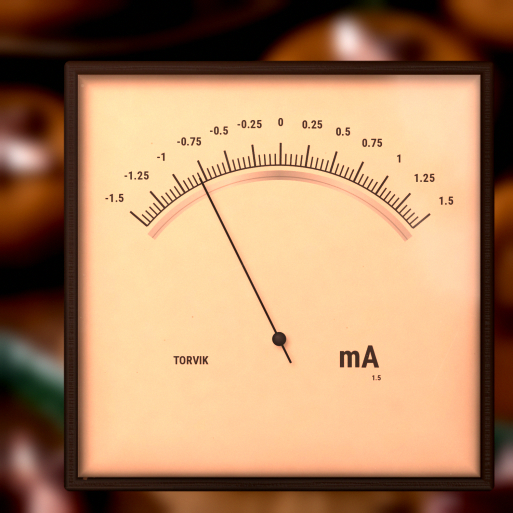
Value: -0.8 mA
